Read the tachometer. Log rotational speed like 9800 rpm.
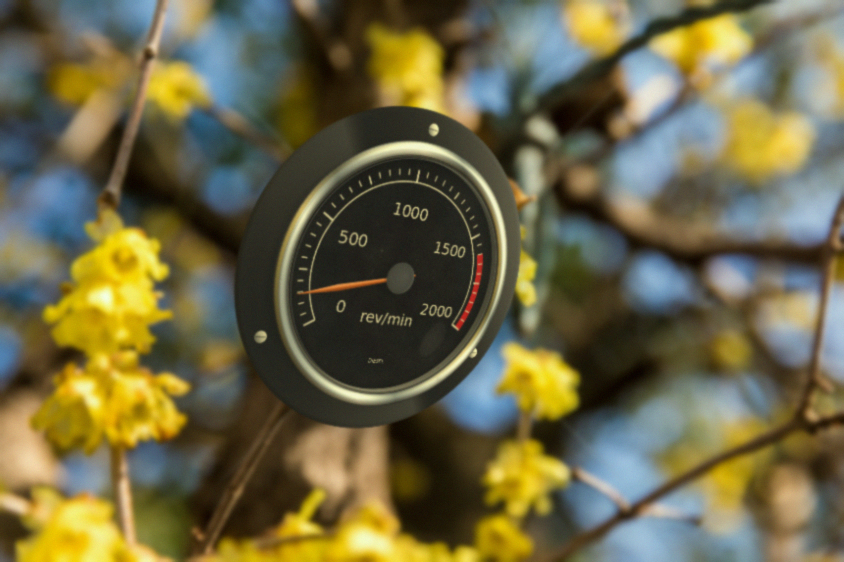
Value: 150 rpm
